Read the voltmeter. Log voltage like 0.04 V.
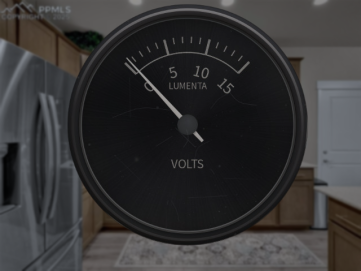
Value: 0.5 V
